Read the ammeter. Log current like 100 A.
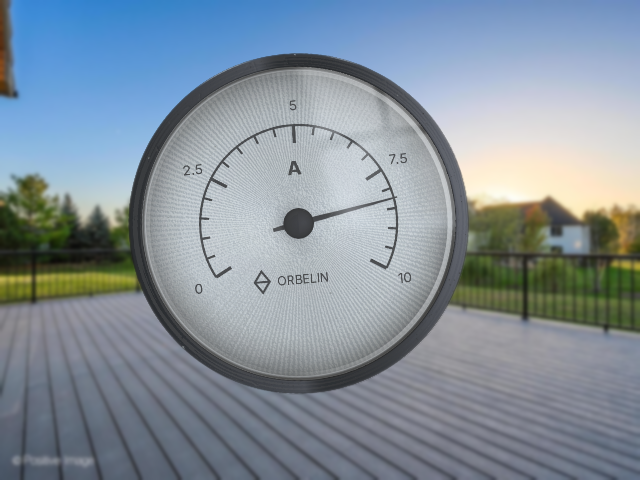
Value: 8.25 A
